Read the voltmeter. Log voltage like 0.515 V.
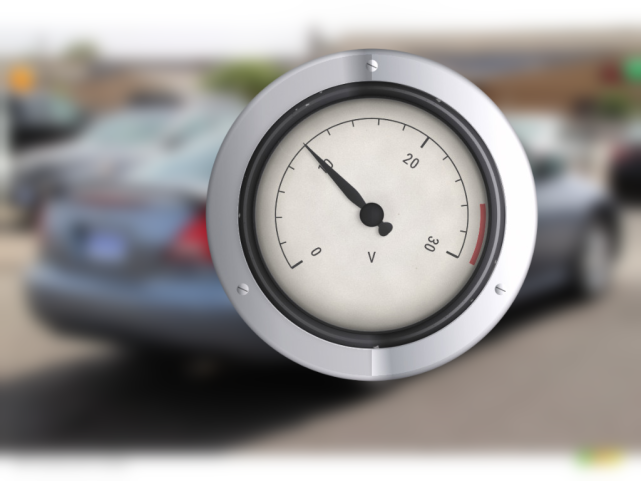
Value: 10 V
